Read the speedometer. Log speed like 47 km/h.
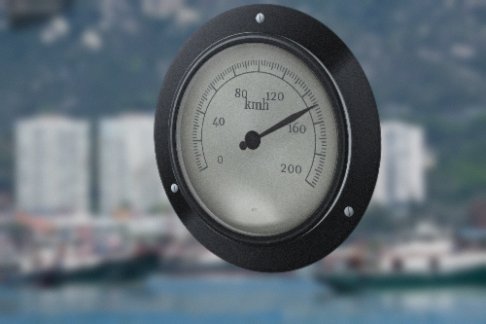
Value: 150 km/h
